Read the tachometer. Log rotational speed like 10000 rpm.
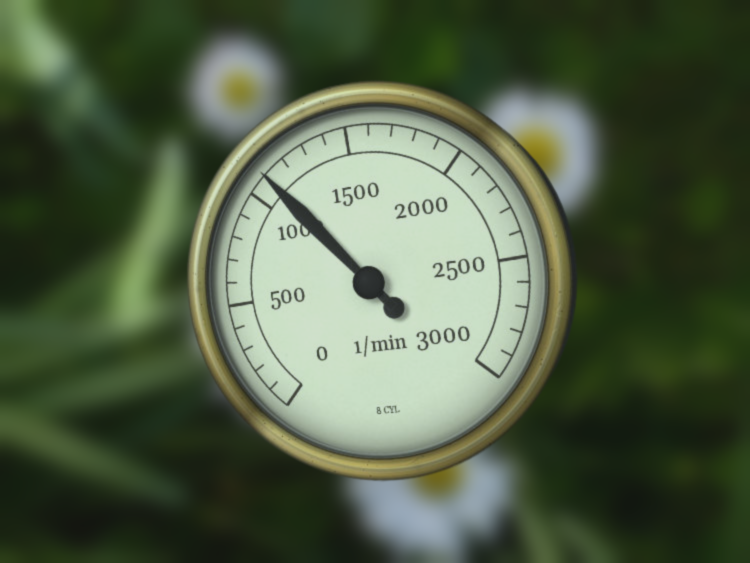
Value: 1100 rpm
